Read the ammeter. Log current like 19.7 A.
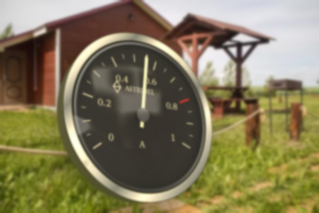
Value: 0.55 A
